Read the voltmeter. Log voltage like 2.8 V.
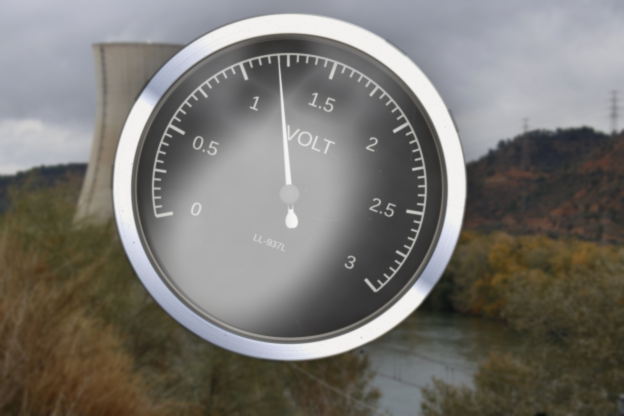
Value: 1.2 V
